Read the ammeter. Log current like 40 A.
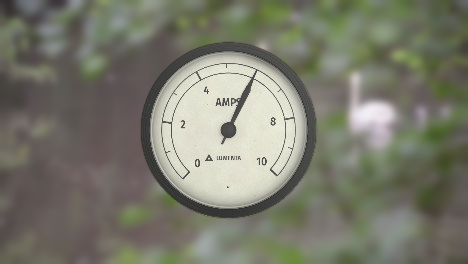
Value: 6 A
